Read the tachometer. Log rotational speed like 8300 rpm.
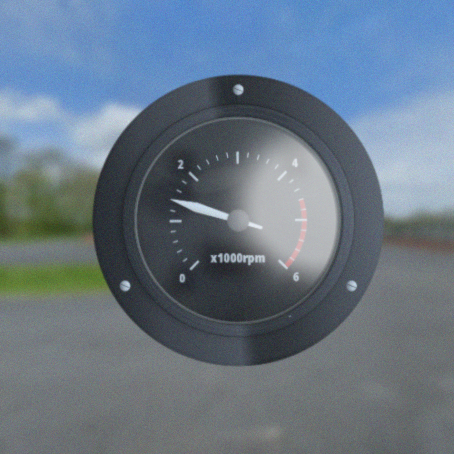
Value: 1400 rpm
